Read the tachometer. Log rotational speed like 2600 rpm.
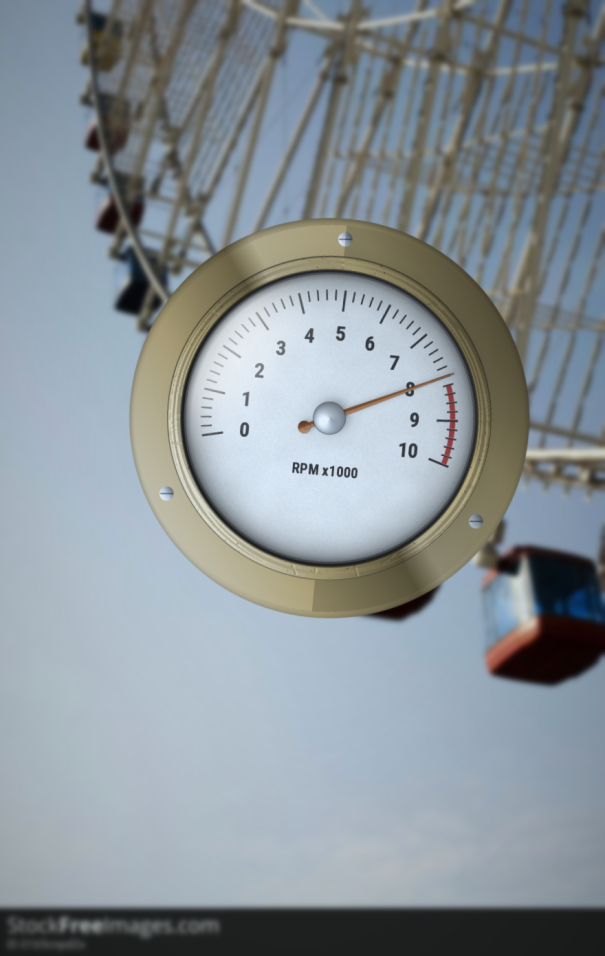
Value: 8000 rpm
